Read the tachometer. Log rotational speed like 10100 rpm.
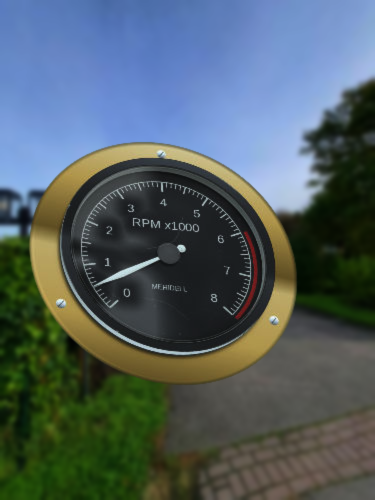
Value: 500 rpm
